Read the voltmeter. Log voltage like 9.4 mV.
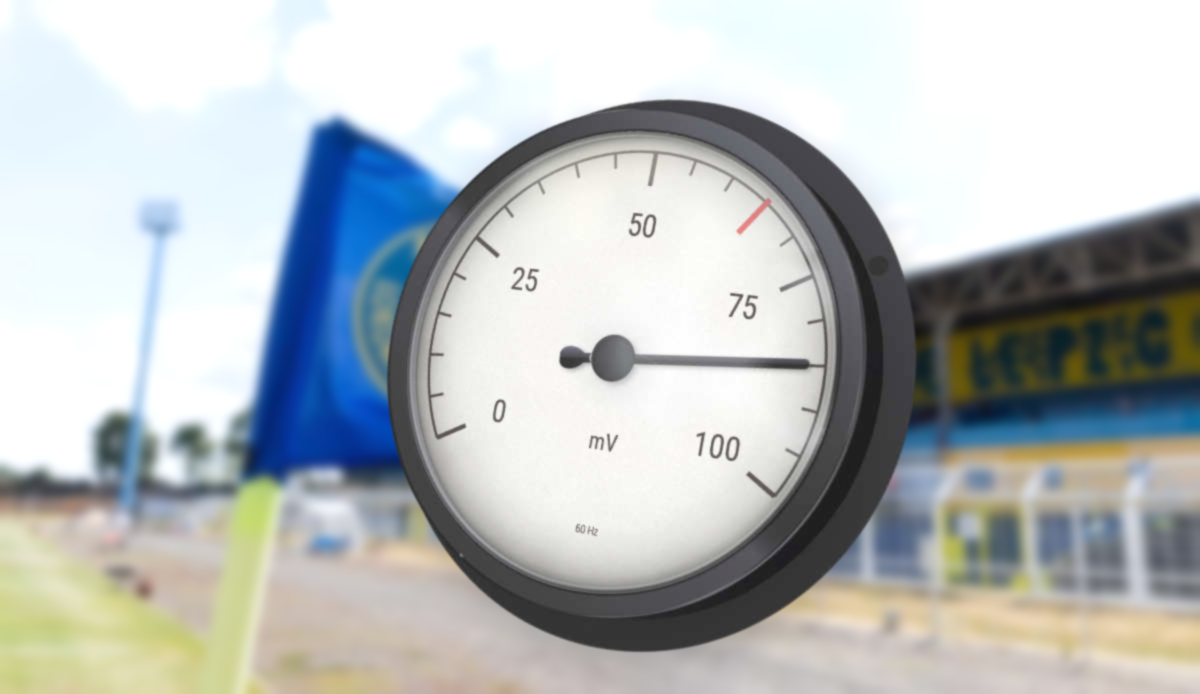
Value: 85 mV
